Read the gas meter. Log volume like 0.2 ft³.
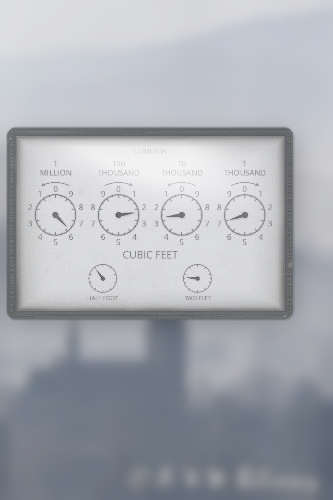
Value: 622700 ft³
